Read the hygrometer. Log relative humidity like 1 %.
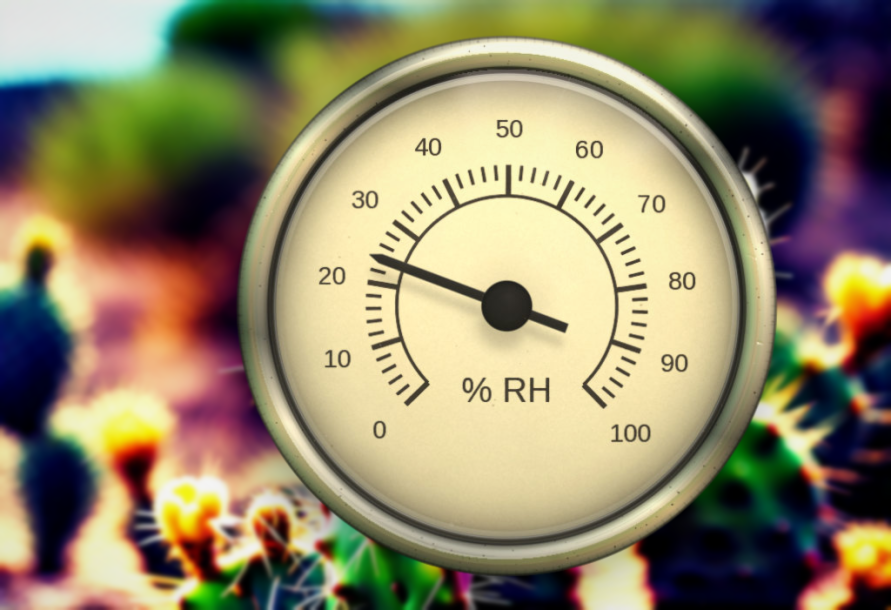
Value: 24 %
